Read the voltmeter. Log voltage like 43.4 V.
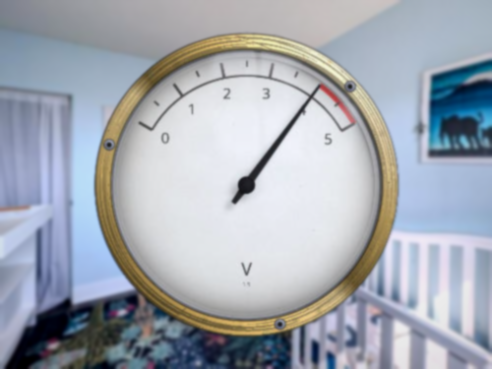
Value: 4 V
